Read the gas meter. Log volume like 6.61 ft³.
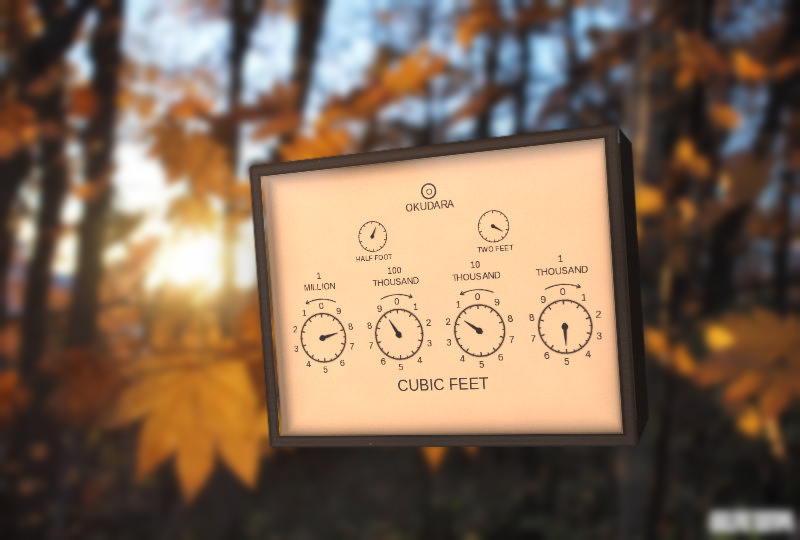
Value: 791500 ft³
